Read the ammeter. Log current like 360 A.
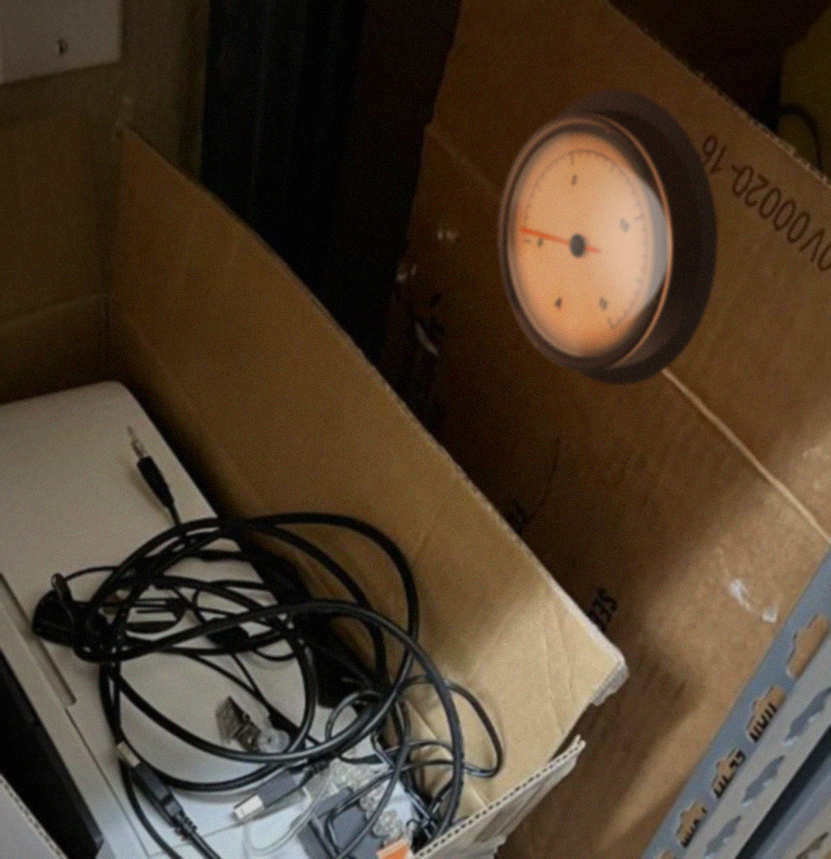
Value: 0.5 A
